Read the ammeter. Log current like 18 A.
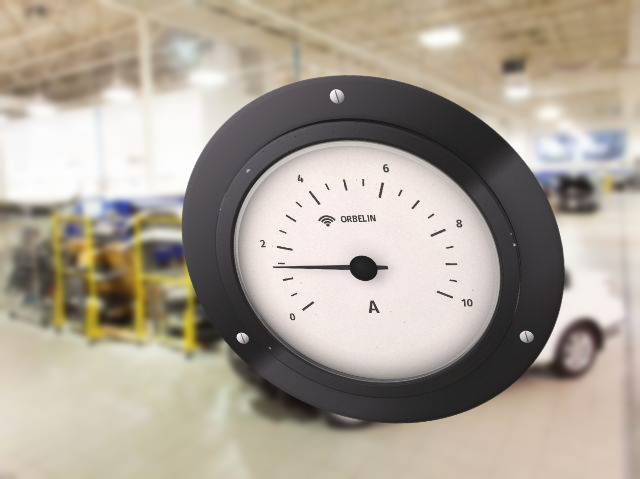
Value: 1.5 A
